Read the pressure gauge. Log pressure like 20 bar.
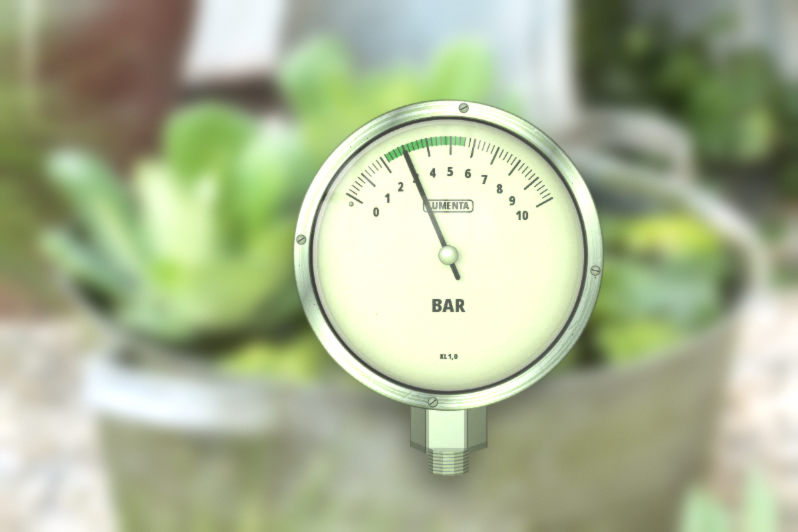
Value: 3 bar
